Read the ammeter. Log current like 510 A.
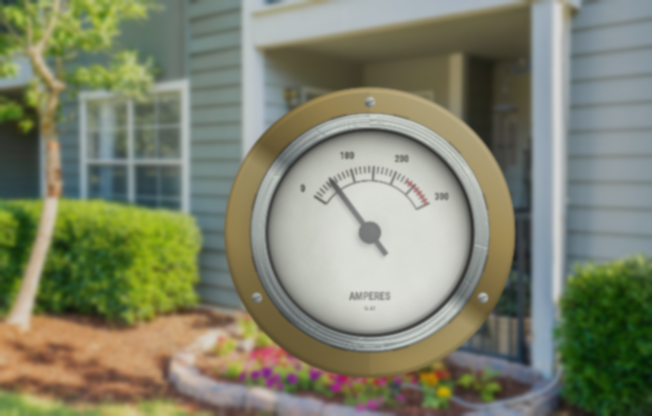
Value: 50 A
